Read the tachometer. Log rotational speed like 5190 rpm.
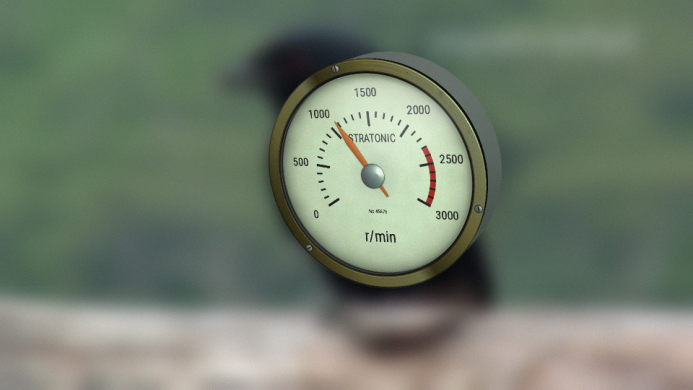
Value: 1100 rpm
